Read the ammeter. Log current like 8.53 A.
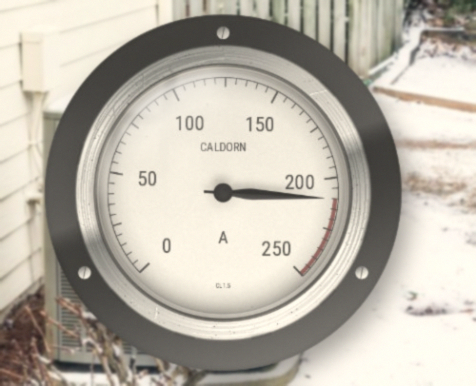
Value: 210 A
